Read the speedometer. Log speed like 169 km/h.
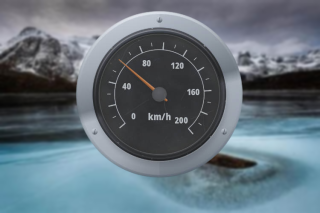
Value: 60 km/h
